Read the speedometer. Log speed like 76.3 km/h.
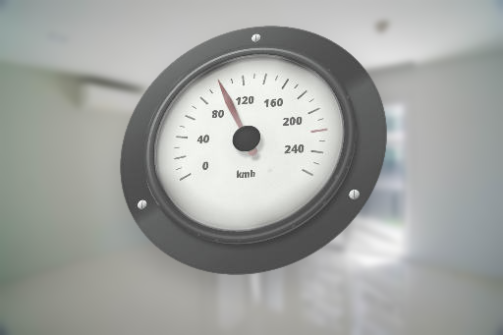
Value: 100 km/h
